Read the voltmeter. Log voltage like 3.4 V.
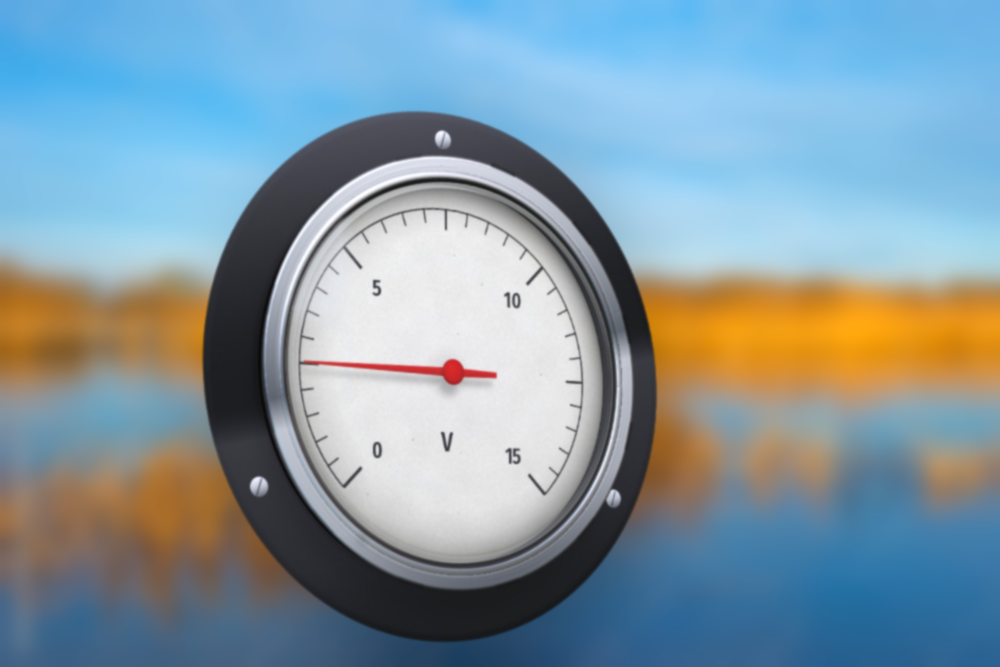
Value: 2.5 V
